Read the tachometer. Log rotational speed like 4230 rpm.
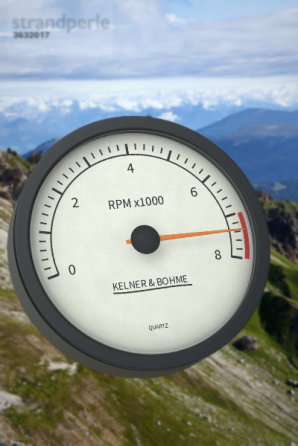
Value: 7400 rpm
